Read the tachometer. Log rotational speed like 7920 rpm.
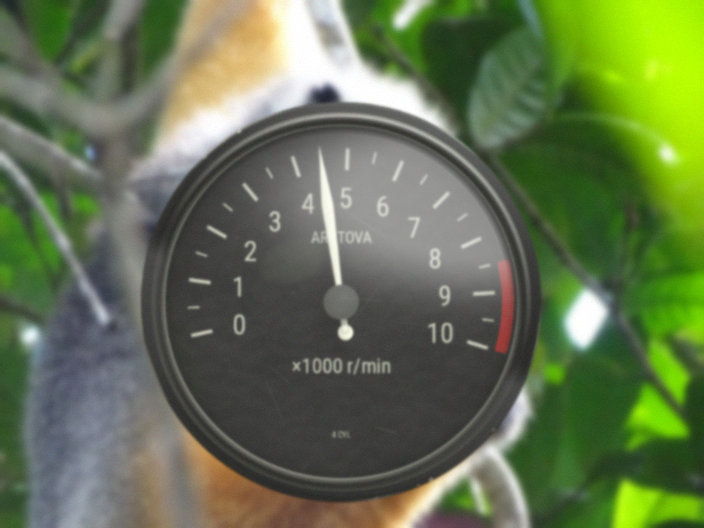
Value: 4500 rpm
